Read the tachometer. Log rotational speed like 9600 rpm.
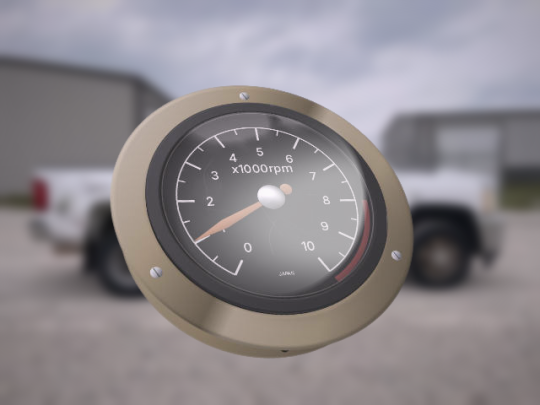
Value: 1000 rpm
